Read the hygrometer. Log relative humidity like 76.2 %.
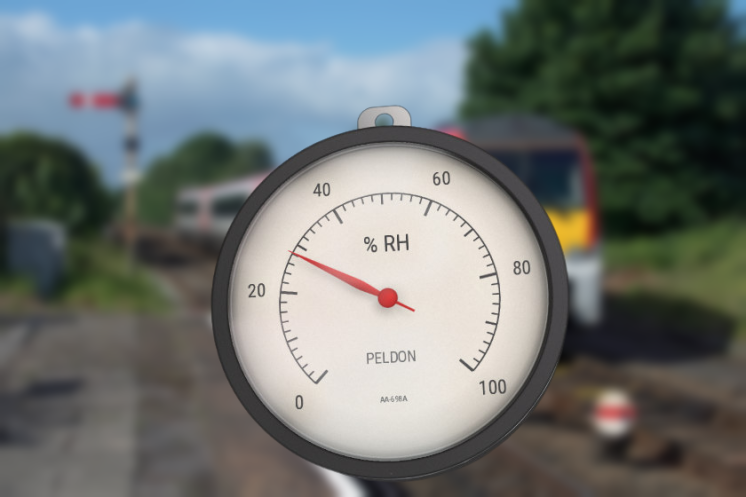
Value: 28 %
